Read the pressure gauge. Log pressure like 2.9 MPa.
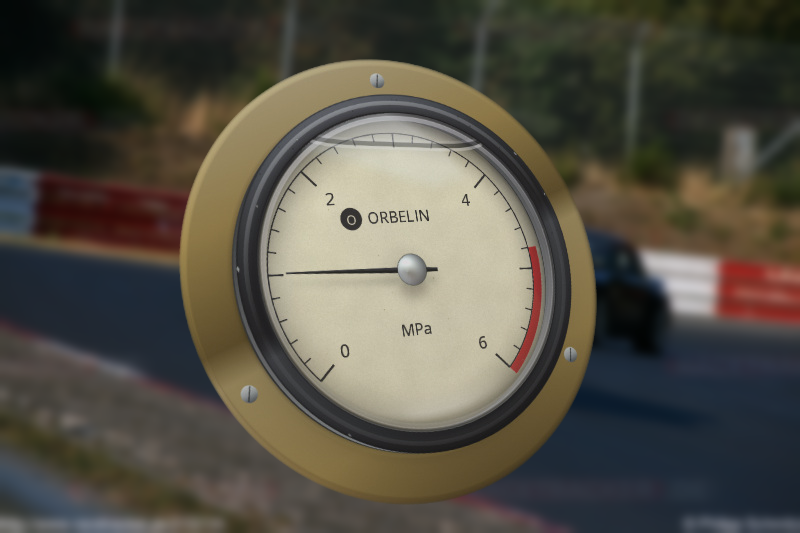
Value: 1 MPa
